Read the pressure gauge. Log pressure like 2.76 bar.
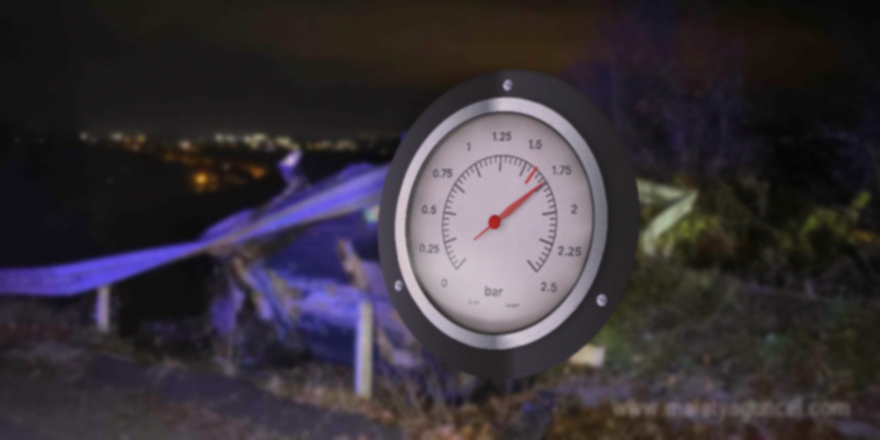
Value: 1.75 bar
